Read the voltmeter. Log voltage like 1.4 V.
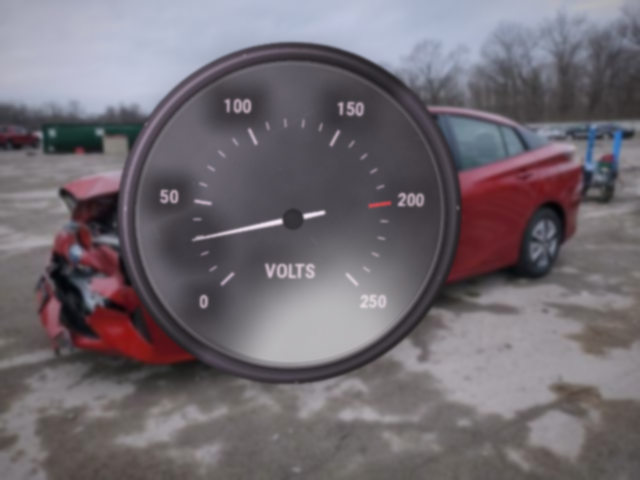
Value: 30 V
